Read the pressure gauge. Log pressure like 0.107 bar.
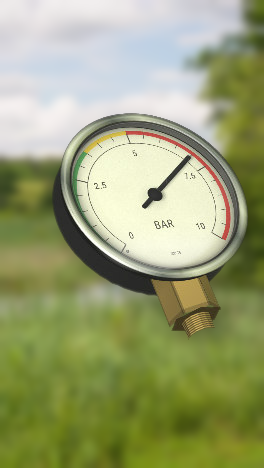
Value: 7 bar
